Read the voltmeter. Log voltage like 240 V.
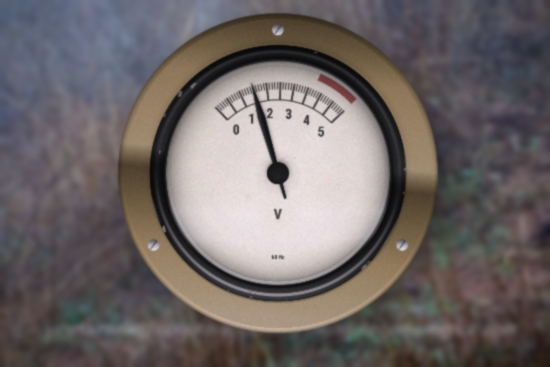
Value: 1.5 V
